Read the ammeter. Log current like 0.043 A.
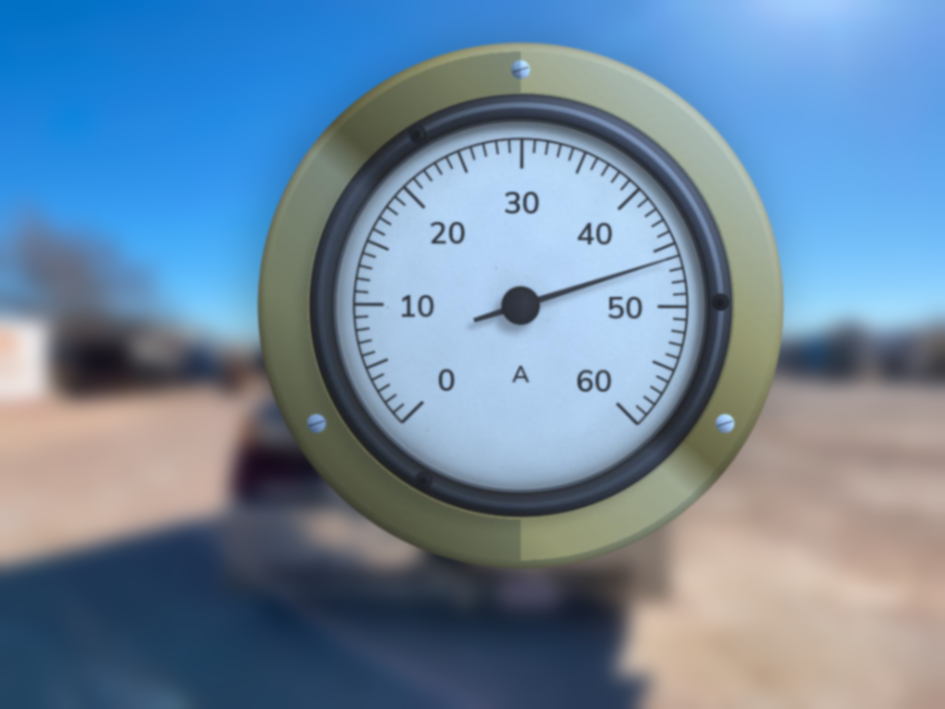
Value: 46 A
